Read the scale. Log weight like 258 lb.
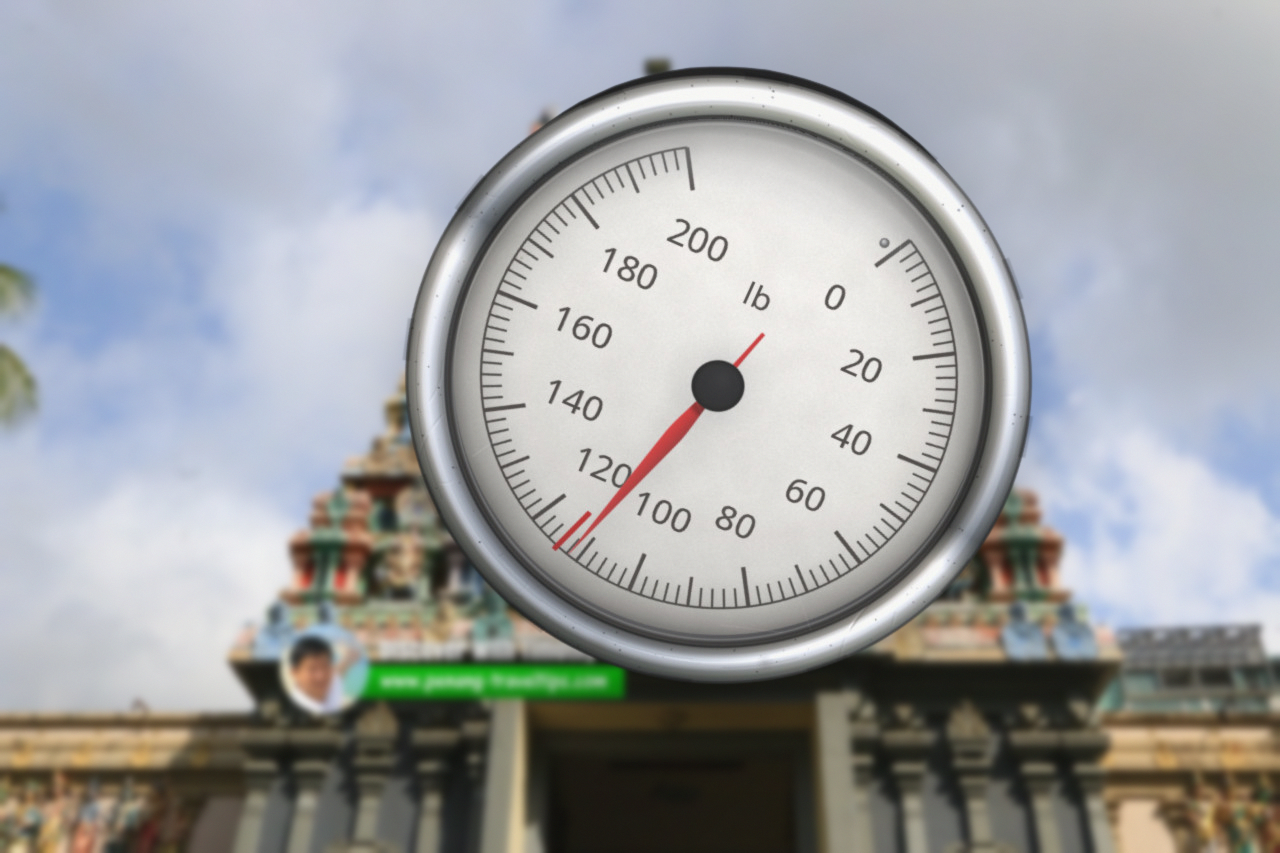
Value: 112 lb
